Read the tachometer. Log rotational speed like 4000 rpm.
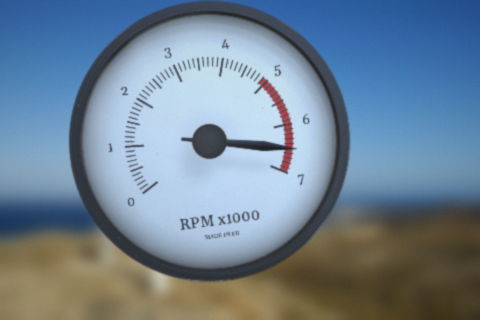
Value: 6500 rpm
